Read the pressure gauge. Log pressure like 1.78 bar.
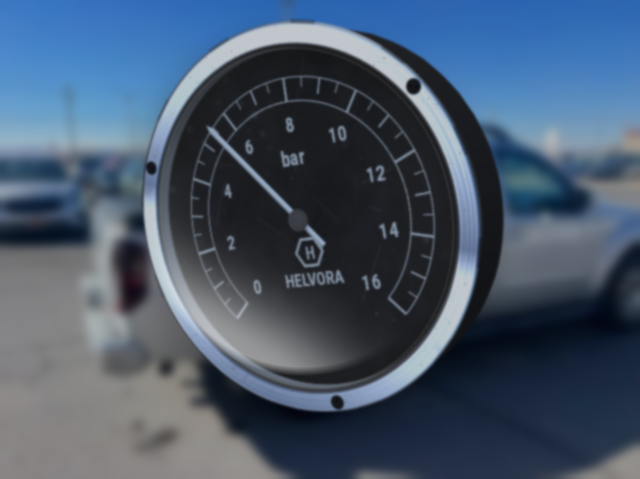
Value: 5.5 bar
